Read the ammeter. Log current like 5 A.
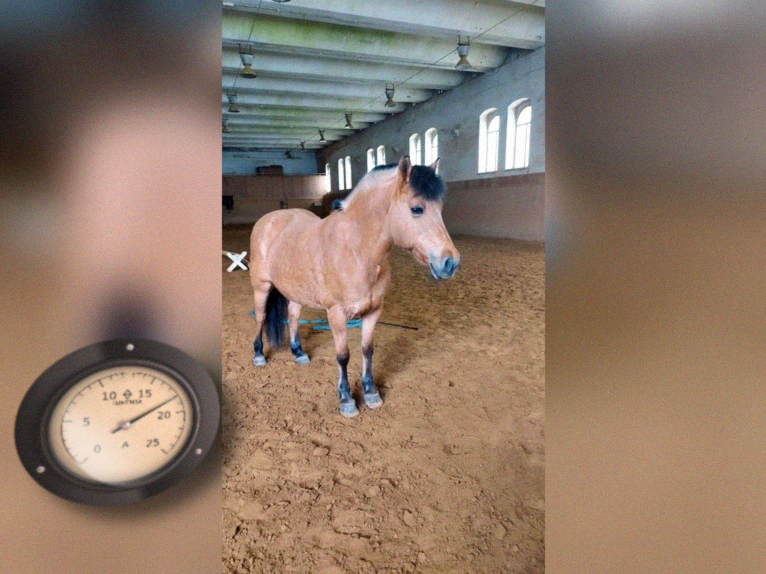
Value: 18 A
